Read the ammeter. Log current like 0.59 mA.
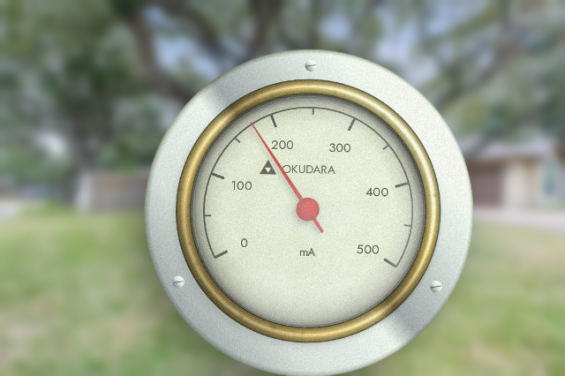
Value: 175 mA
